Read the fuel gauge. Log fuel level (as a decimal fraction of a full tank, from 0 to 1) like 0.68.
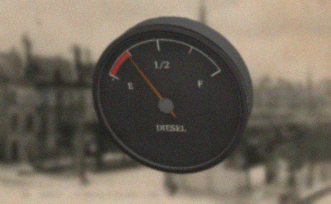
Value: 0.25
